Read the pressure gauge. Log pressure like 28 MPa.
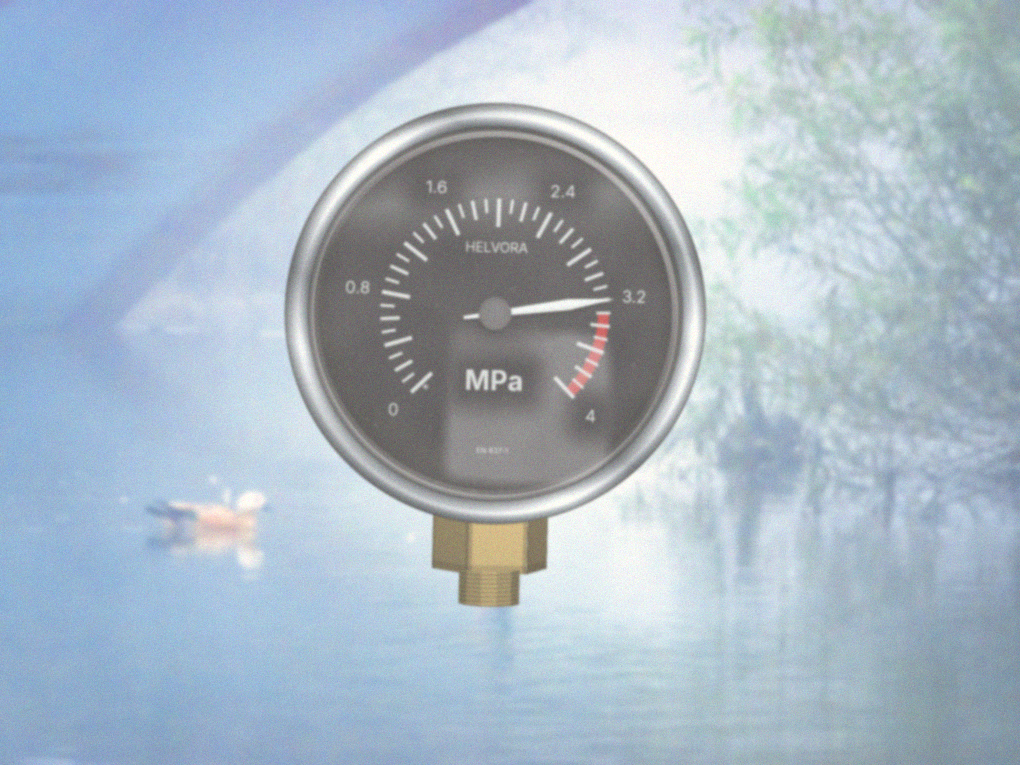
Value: 3.2 MPa
